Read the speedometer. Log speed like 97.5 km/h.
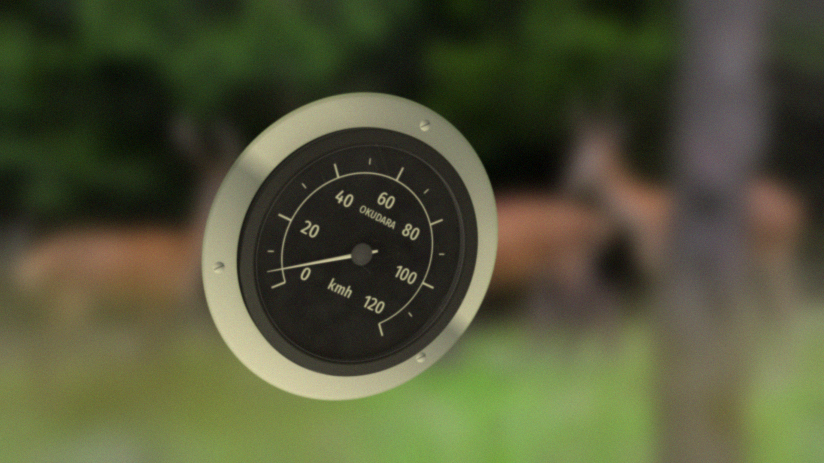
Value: 5 km/h
